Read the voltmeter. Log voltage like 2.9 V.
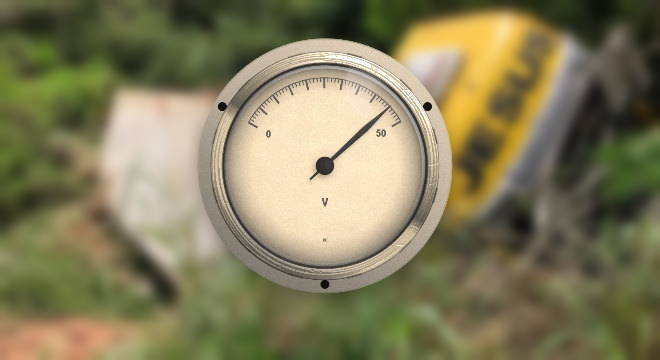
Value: 45 V
